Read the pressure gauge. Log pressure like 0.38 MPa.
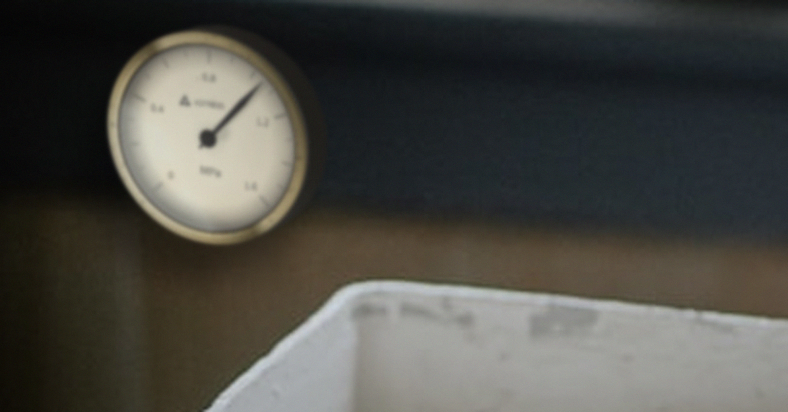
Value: 1.05 MPa
